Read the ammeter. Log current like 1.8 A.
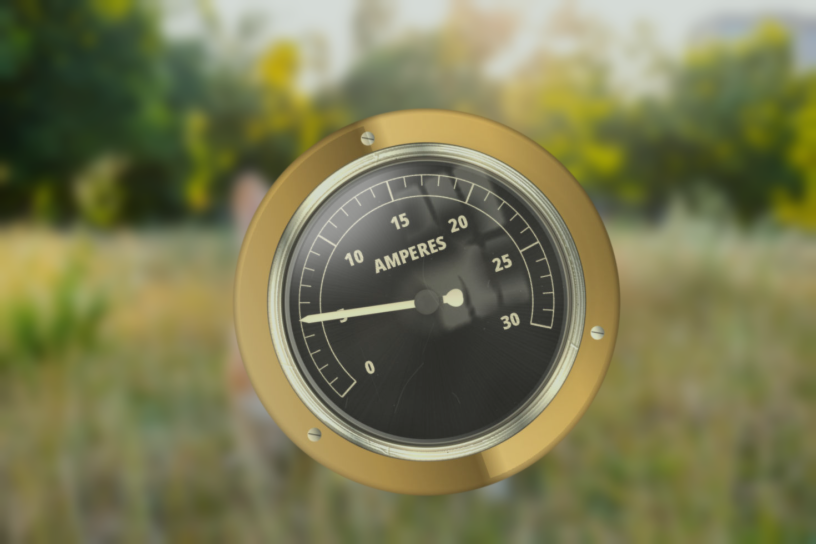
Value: 5 A
